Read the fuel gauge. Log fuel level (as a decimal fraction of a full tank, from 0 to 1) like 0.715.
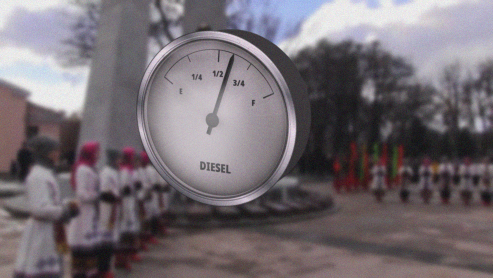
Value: 0.625
